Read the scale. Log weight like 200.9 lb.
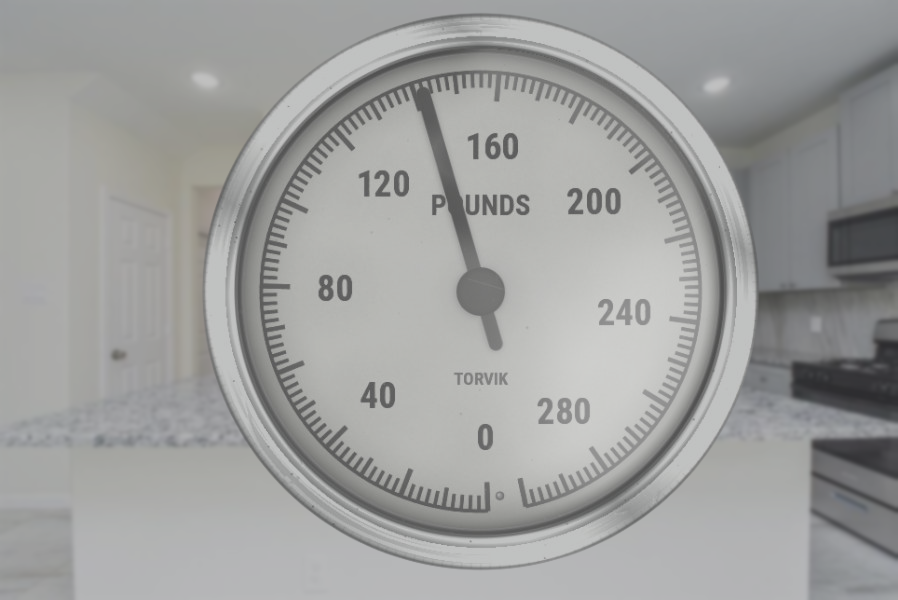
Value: 142 lb
